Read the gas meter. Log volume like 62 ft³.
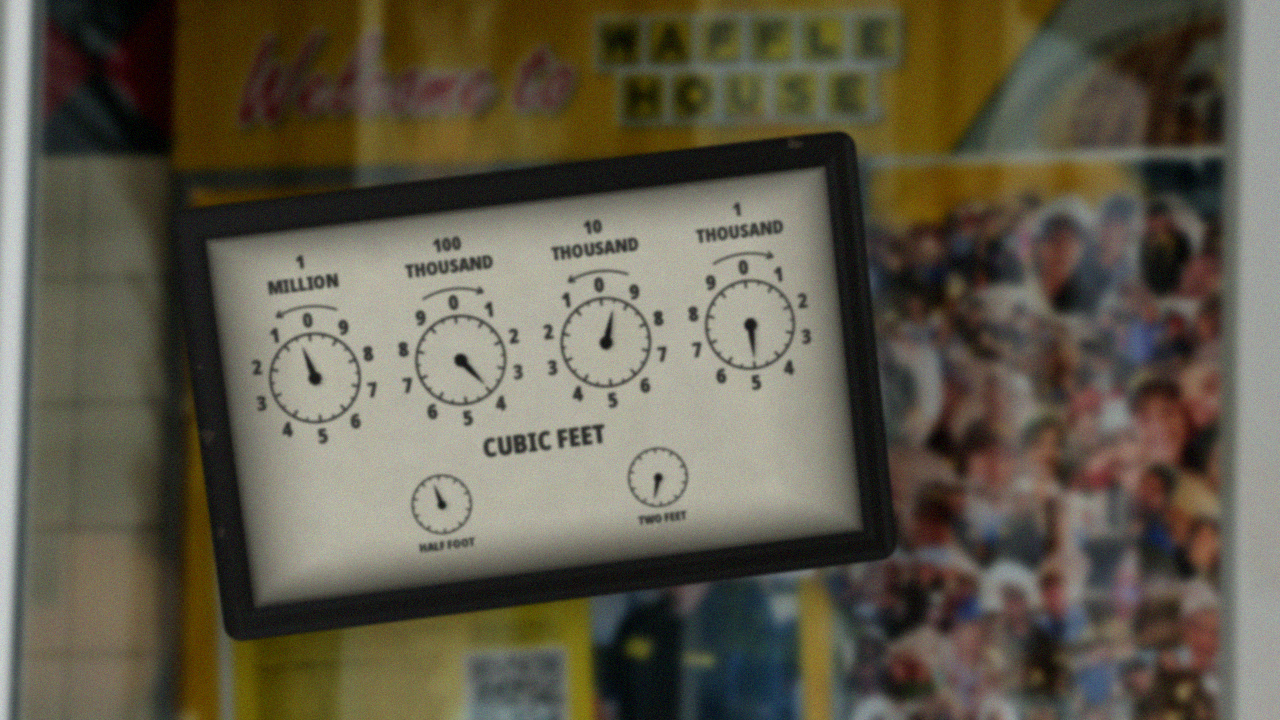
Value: 39500 ft³
